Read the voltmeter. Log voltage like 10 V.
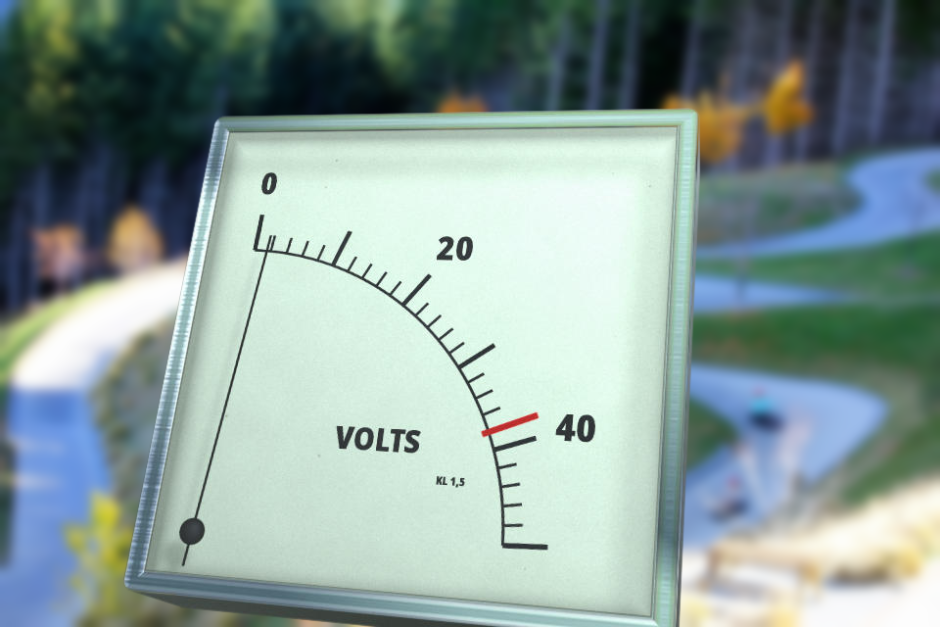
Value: 2 V
